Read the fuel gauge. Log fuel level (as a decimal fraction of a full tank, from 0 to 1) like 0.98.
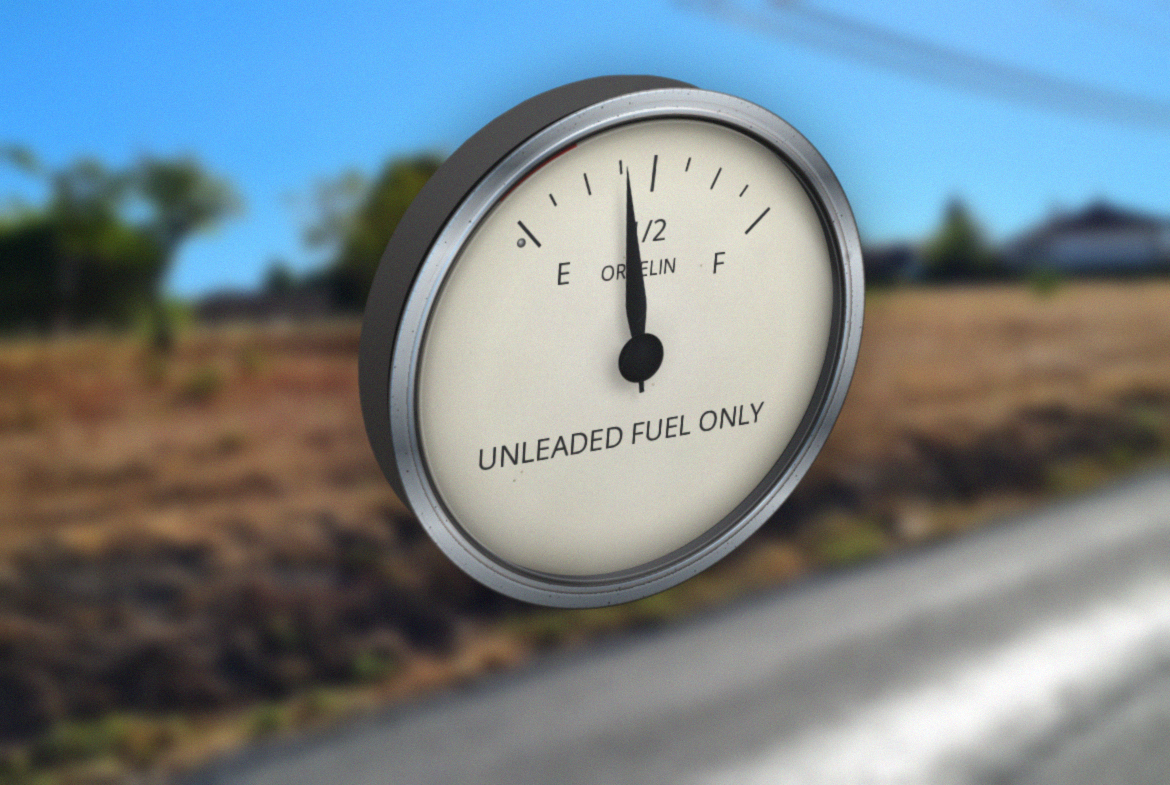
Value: 0.375
